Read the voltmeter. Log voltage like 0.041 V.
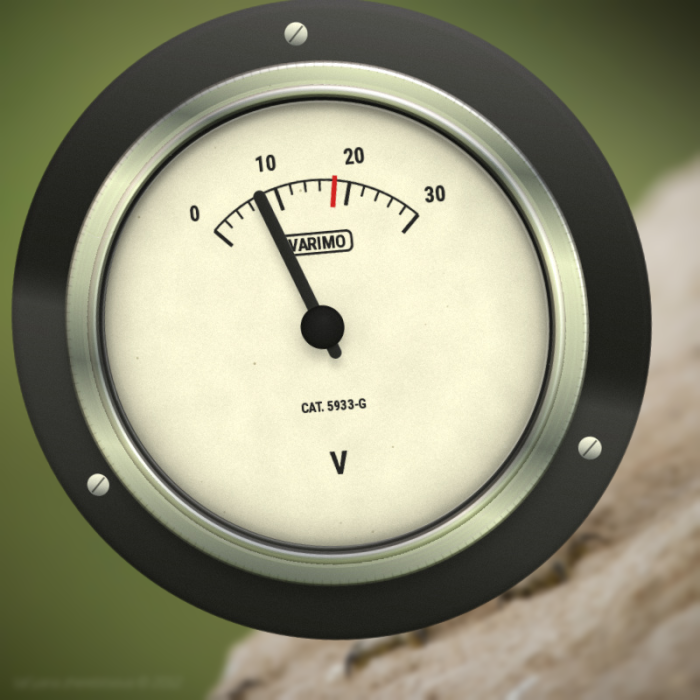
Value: 8 V
